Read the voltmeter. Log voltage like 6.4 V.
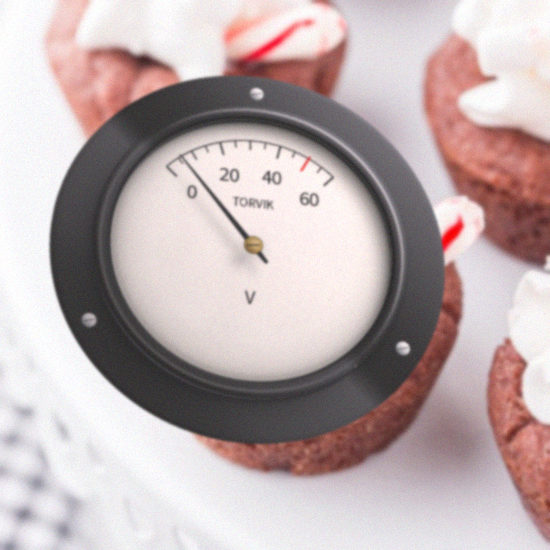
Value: 5 V
